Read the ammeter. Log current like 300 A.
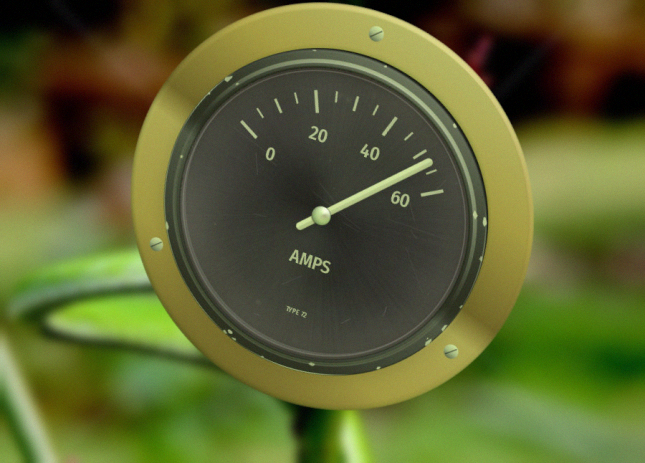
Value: 52.5 A
